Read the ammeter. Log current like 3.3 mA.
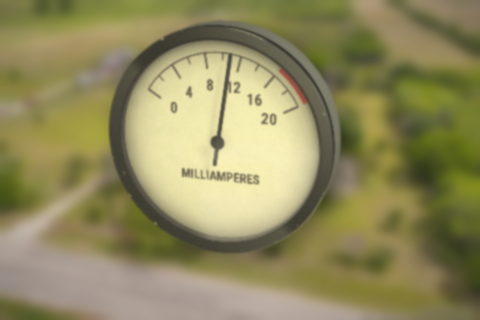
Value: 11 mA
